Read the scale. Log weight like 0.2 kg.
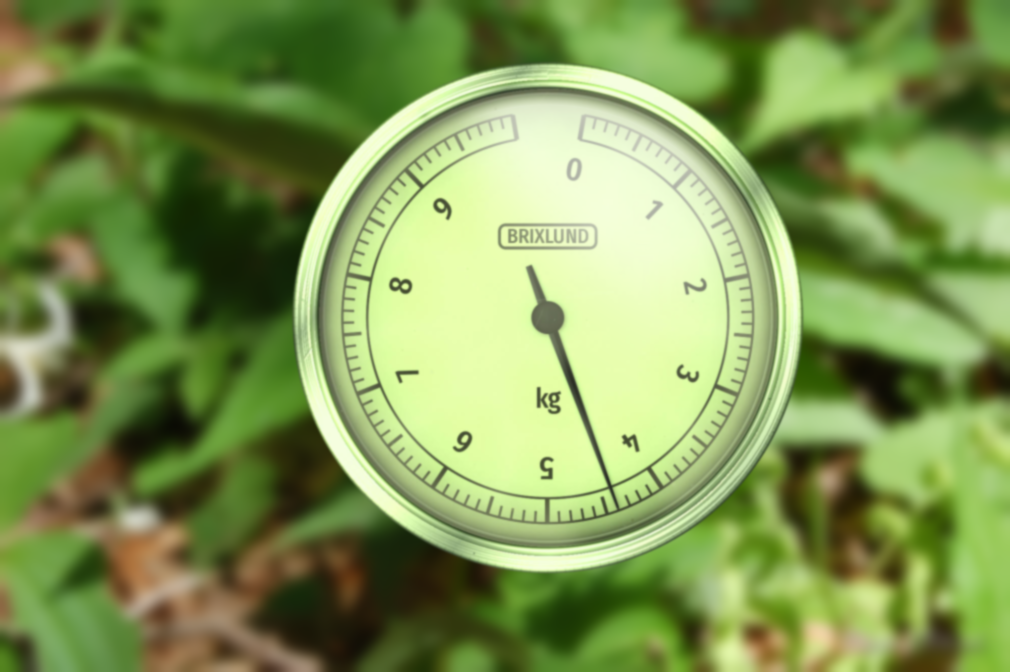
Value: 4.4 kg
